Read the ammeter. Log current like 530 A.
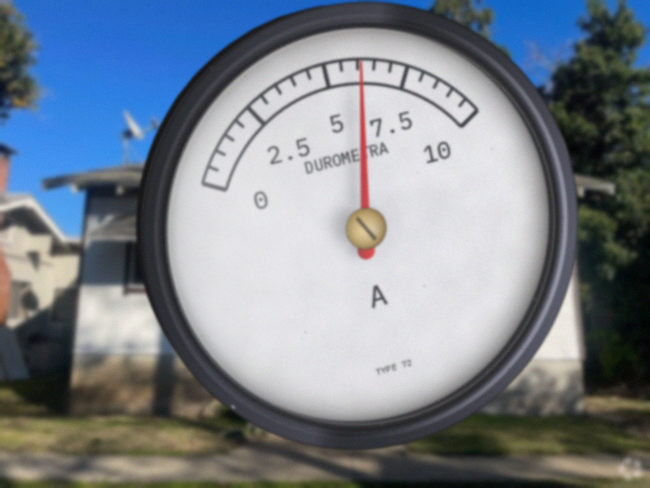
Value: 6 A
